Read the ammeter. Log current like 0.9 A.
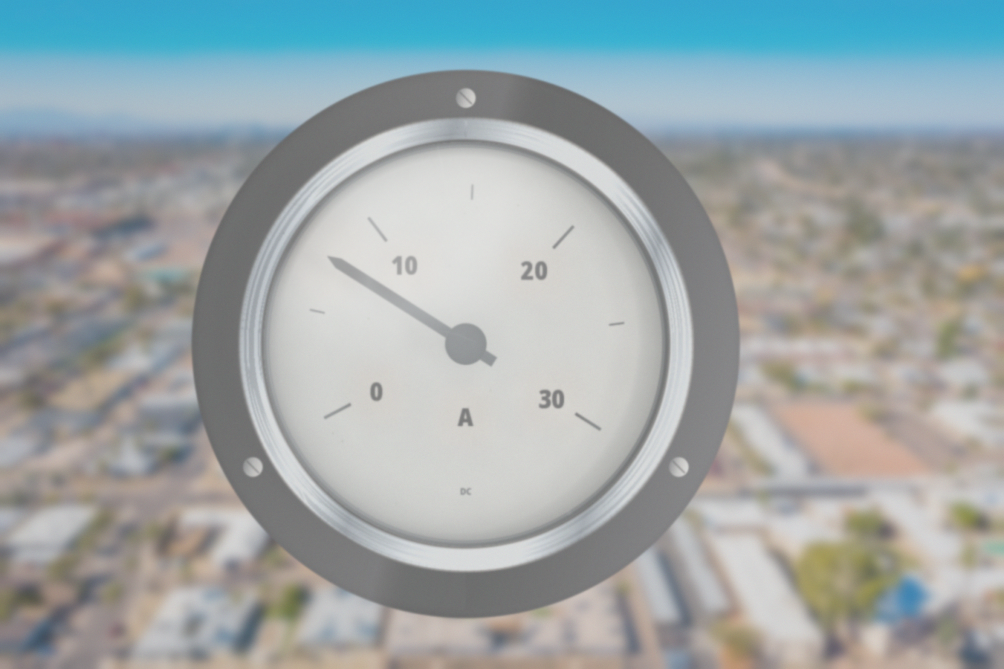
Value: 7.5 A
